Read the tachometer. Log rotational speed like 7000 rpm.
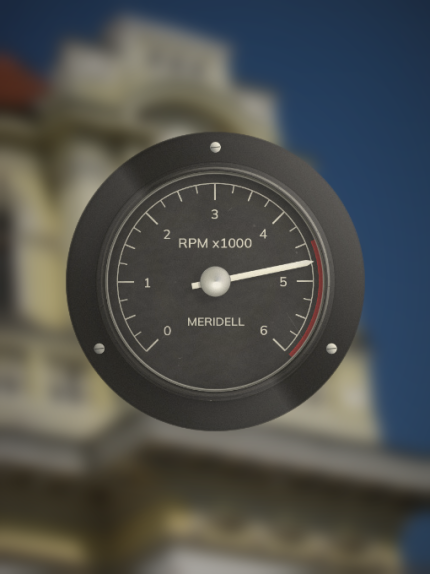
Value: 4750 rpm
